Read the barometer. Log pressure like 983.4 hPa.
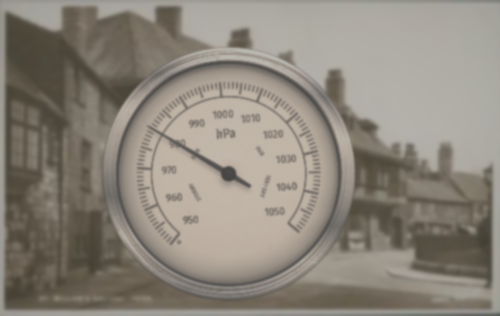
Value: 980 hPa
